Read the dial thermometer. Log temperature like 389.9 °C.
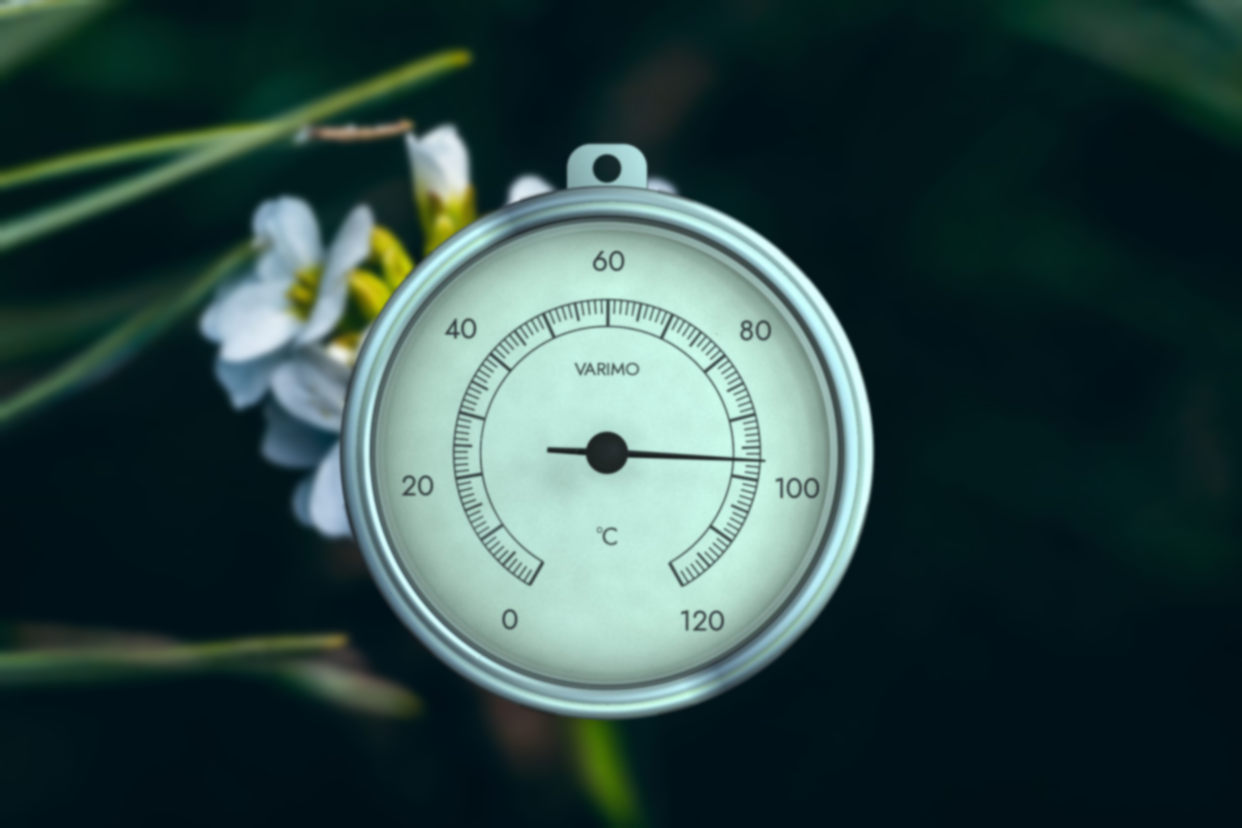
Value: 97 °C
